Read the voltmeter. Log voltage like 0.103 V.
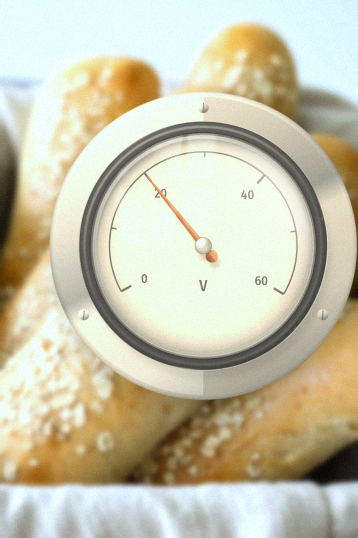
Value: 20 V
